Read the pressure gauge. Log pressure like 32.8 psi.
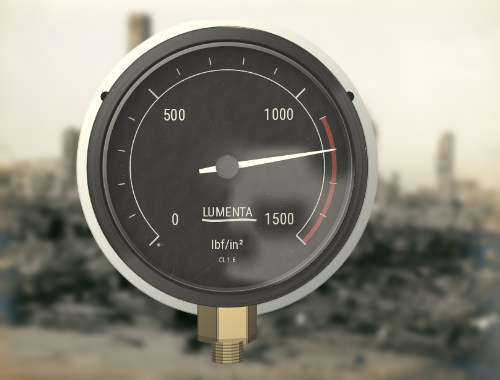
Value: 1200 psi
